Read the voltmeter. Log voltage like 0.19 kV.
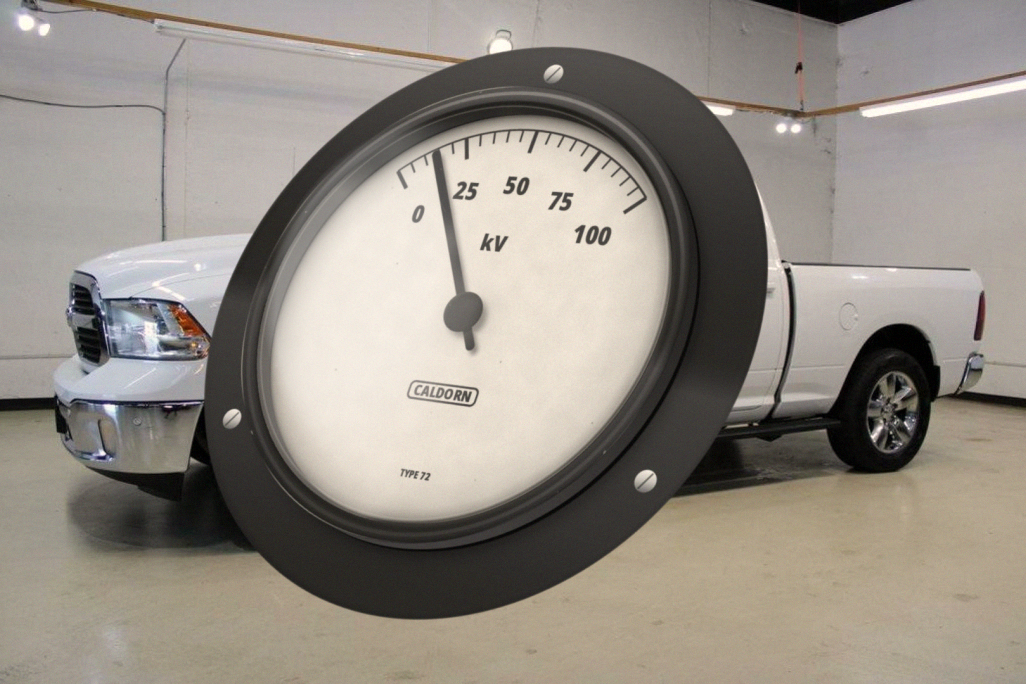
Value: 15 kV
